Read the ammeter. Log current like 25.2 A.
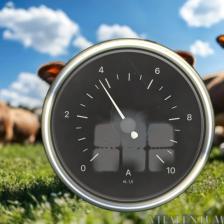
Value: 3.75 A
